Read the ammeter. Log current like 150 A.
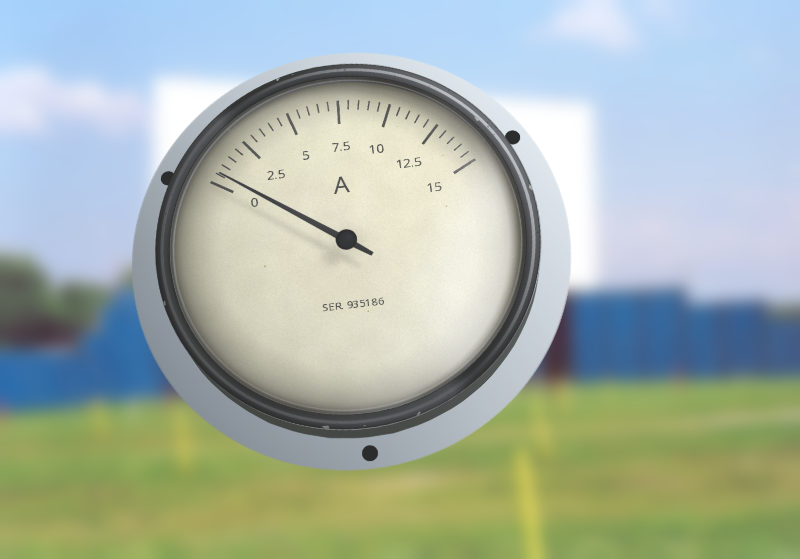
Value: 0.5 A
